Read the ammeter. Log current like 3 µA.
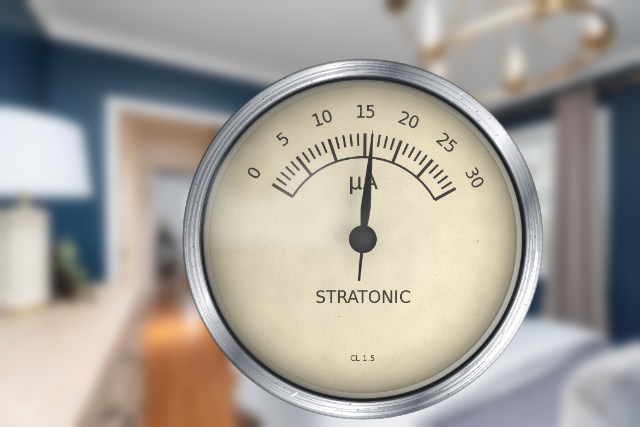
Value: 16 µA
